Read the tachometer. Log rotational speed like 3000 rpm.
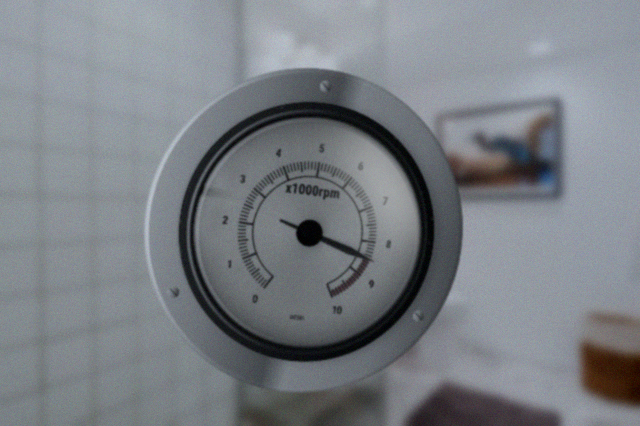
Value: 8500 rpm
